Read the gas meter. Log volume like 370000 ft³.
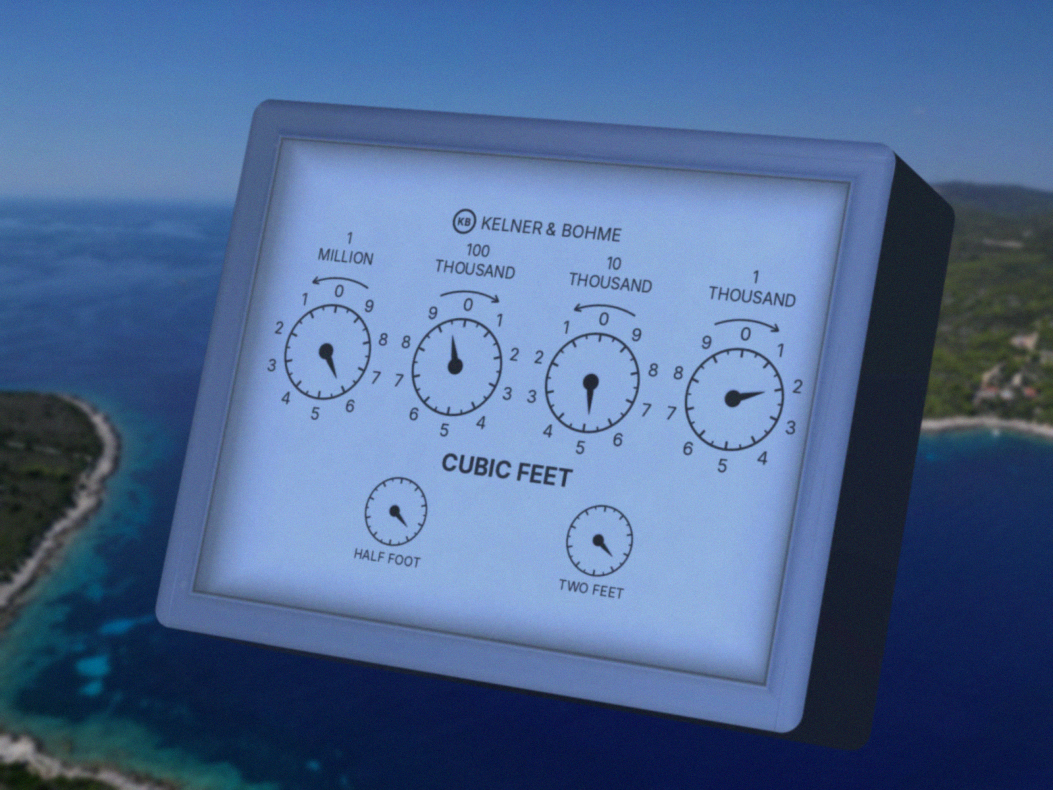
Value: 595200 ft³
